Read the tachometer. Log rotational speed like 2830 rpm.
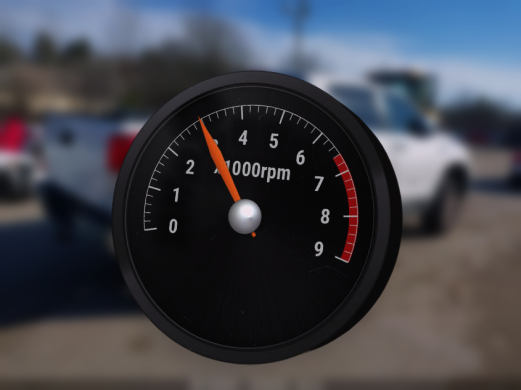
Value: 3000 rpm
